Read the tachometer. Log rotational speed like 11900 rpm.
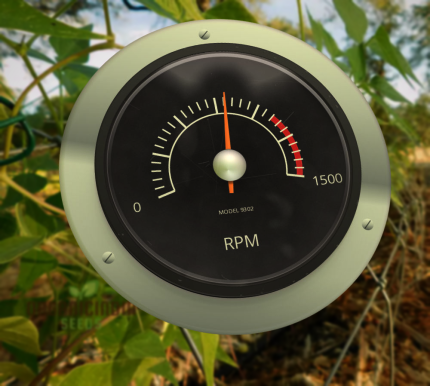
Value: 800 rpm
